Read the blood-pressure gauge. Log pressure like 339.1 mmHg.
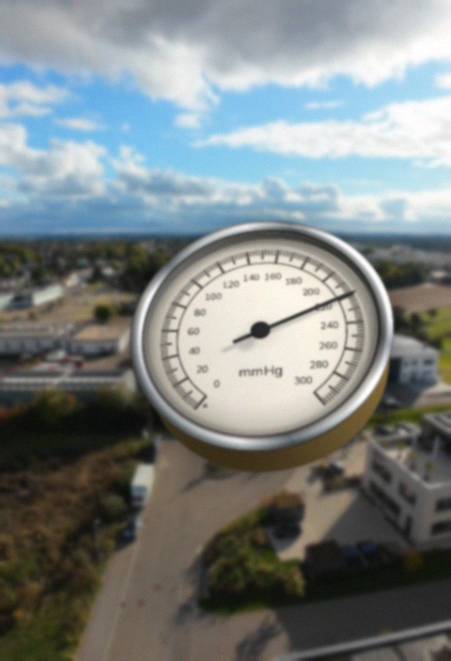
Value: 220 mmHg
